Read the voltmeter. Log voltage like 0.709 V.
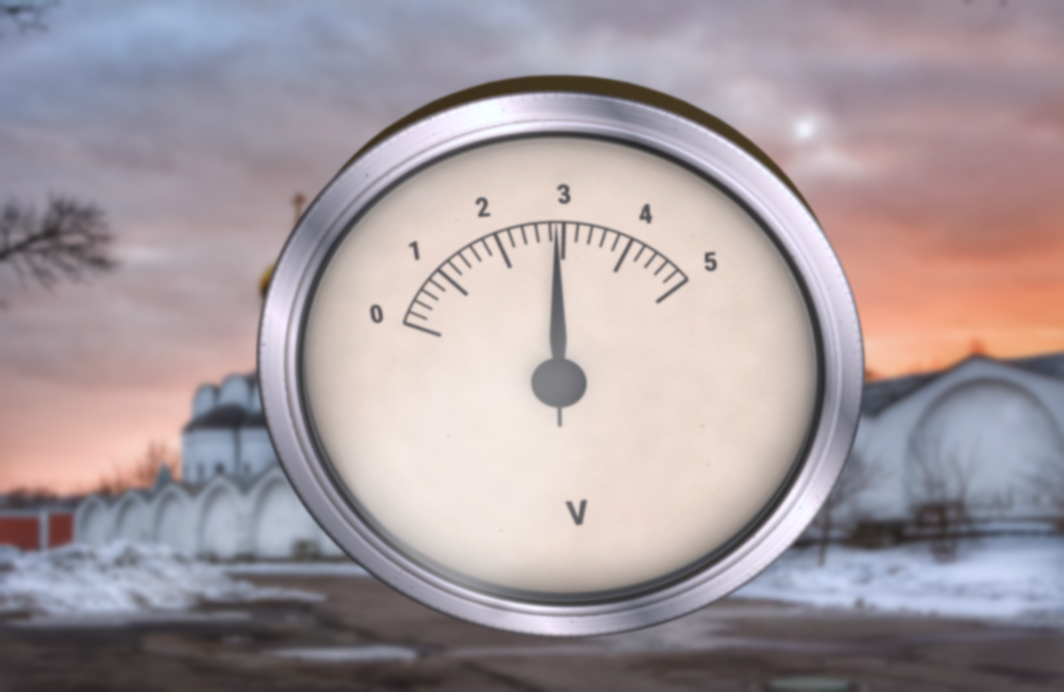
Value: 2.9 V
